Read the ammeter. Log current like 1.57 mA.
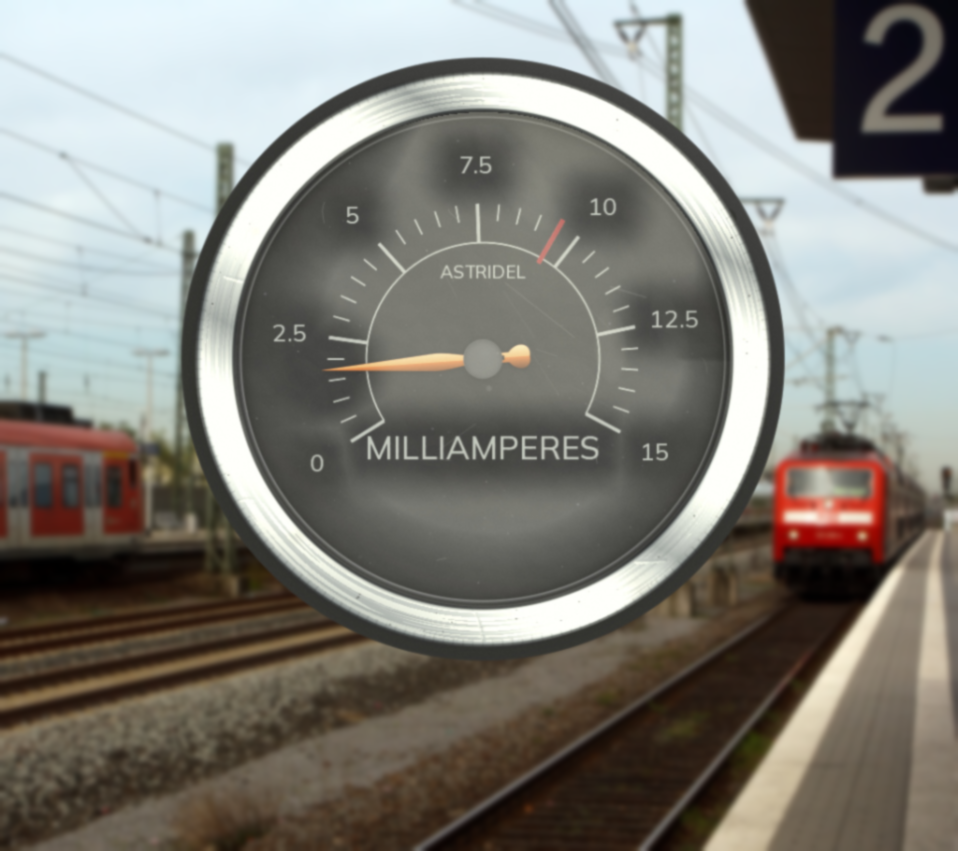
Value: 1.75 mA
